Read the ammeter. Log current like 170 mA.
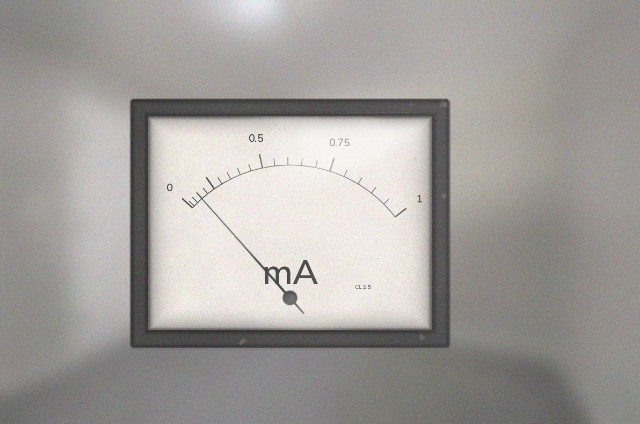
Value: 0.15 mA
